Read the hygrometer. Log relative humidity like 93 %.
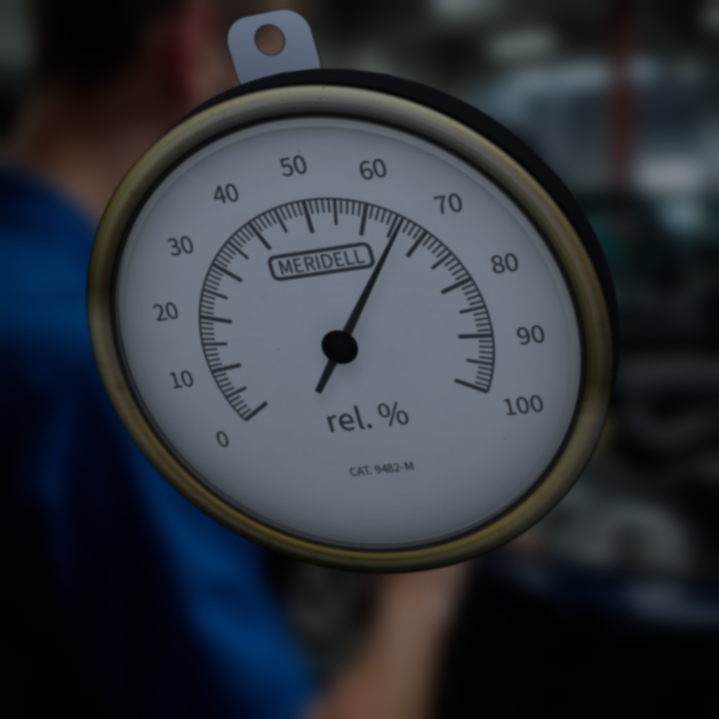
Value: 66 %
